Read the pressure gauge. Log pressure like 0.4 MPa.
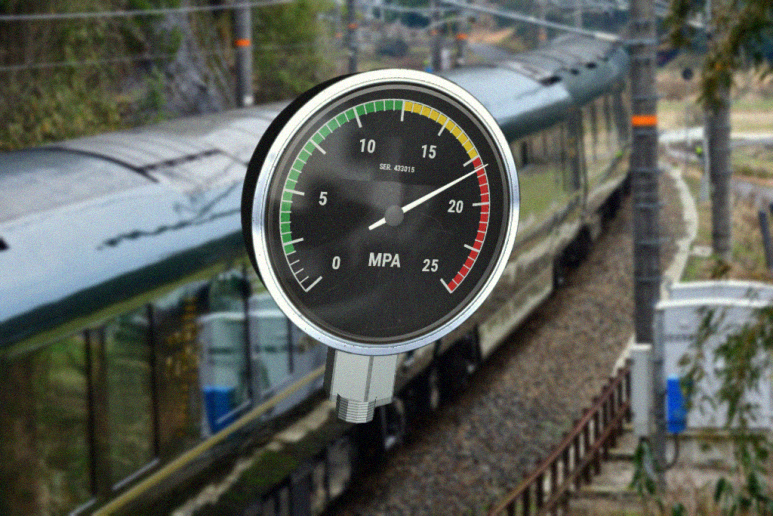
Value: 18 MPa
